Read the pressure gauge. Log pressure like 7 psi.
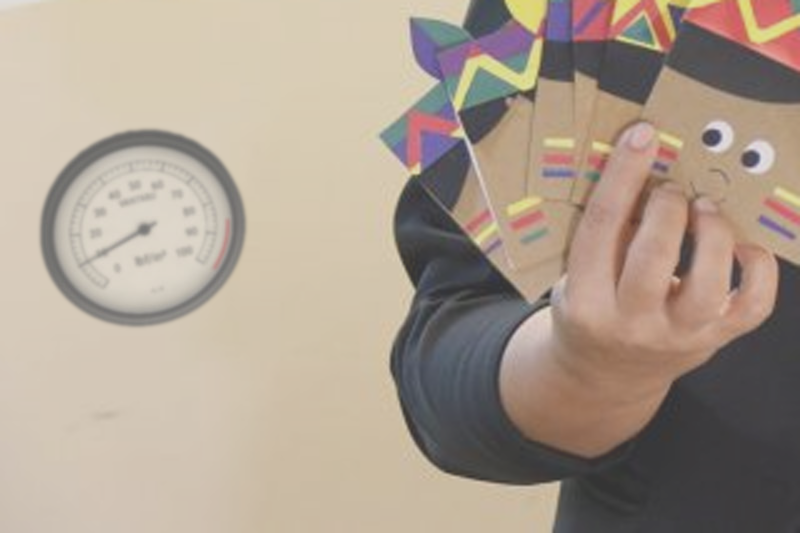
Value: 10 psi
